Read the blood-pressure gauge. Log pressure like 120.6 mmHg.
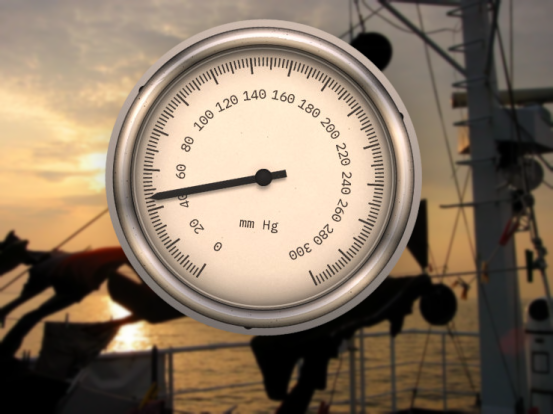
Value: 46 mmHg
